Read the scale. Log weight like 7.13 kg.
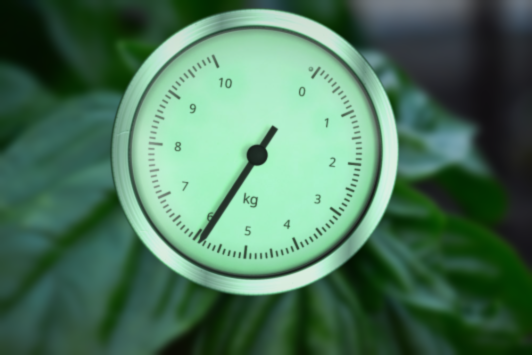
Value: 5.9 kg
